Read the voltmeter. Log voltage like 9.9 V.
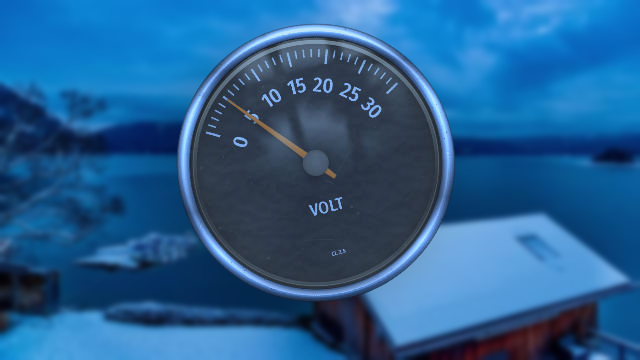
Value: 5 V
